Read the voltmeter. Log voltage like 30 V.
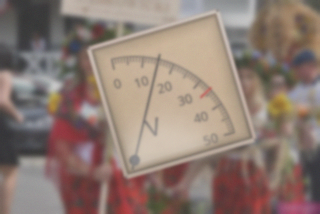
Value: 15 V
